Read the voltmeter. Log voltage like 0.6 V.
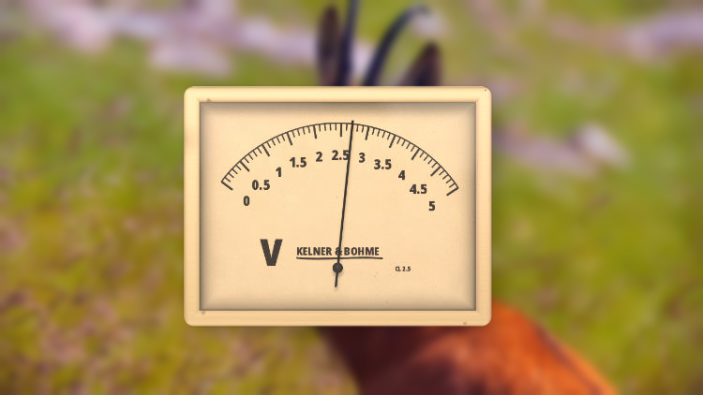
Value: 2.7 V
